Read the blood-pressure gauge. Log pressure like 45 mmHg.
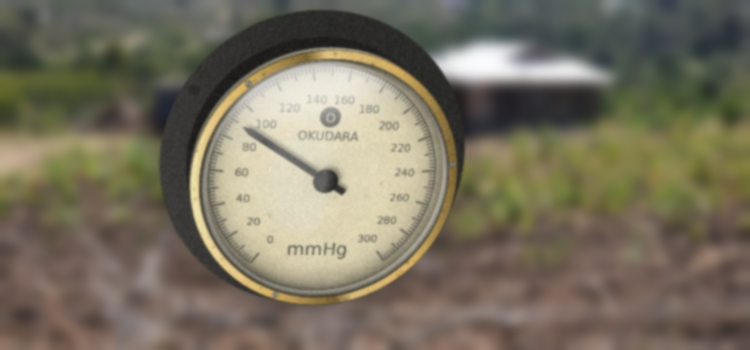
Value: 90 mmHg
